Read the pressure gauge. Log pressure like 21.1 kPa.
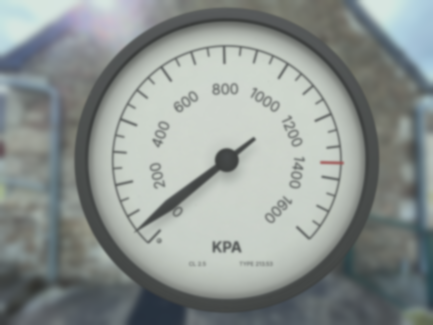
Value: 50 kPa
